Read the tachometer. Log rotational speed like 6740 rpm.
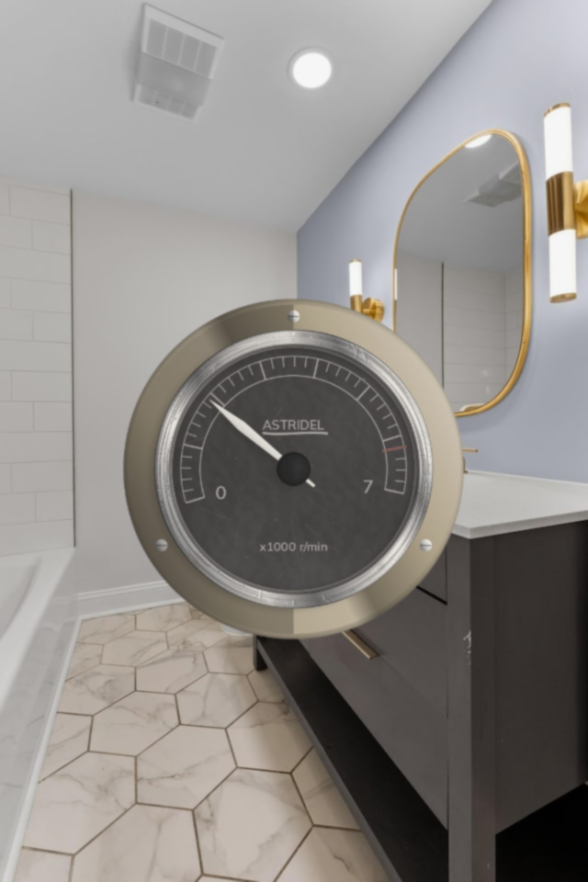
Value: 1900 rpm
